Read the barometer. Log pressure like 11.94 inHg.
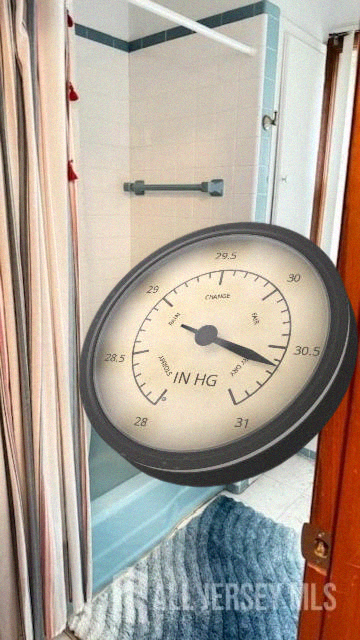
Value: 30.65 inHg
